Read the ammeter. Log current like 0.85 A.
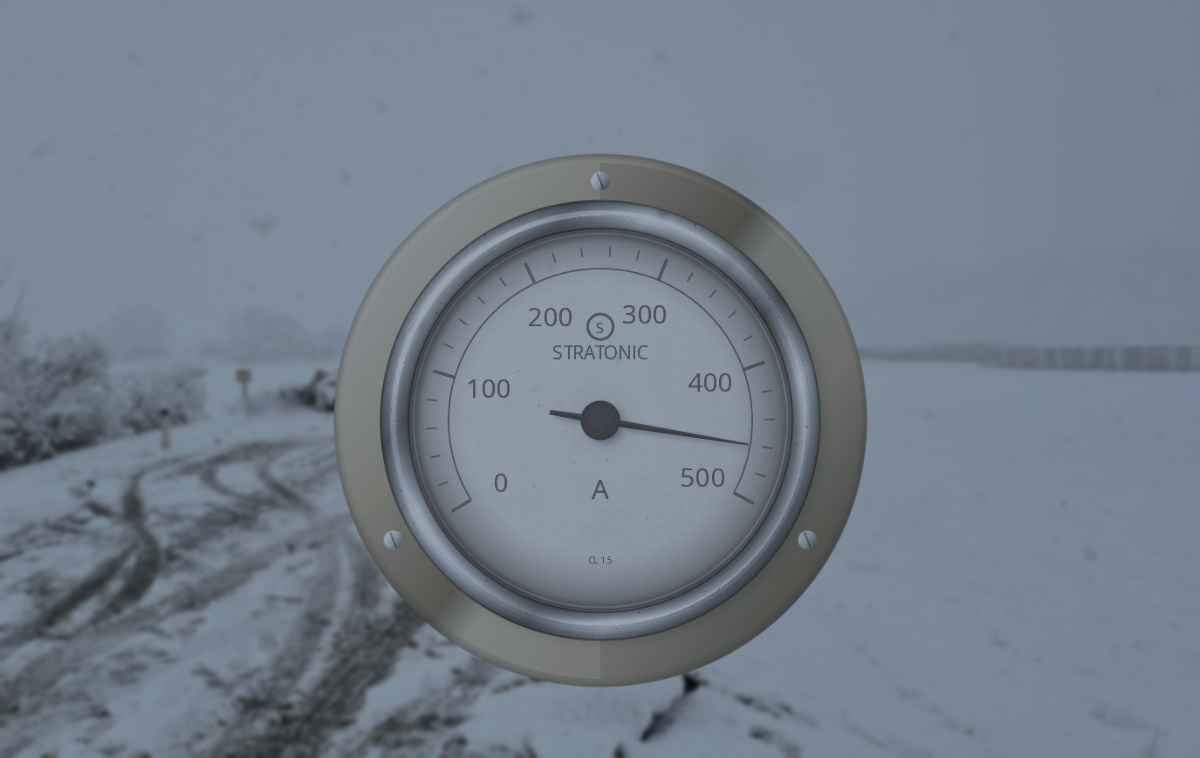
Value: 460 A
